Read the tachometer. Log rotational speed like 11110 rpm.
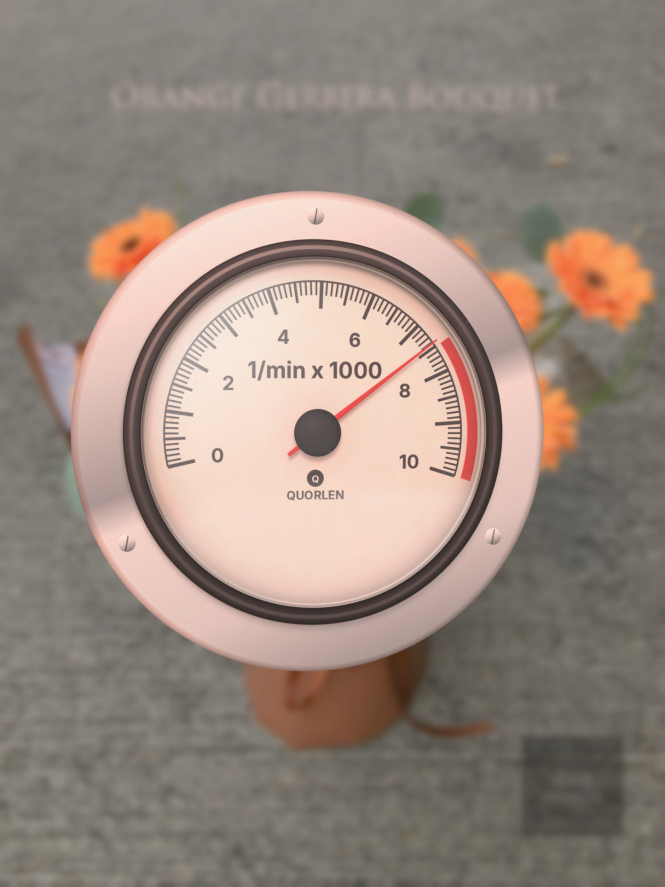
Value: 7400 rpm
